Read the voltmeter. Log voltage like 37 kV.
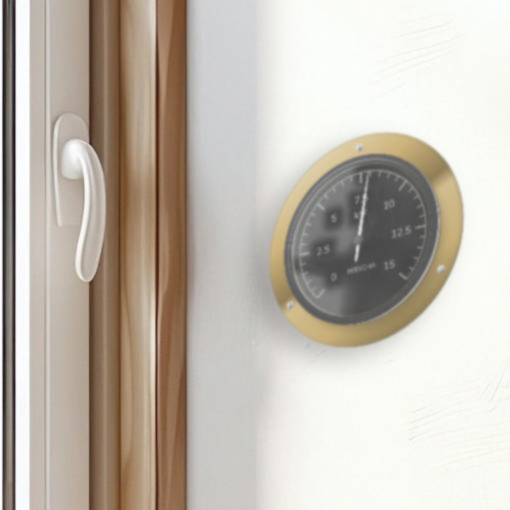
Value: 8 kV
